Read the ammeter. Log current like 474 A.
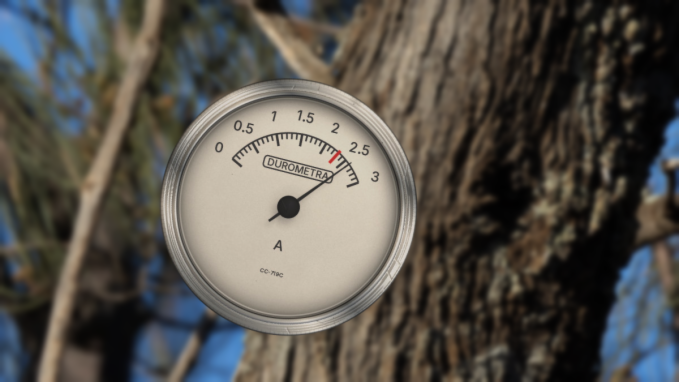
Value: 2.6 A
